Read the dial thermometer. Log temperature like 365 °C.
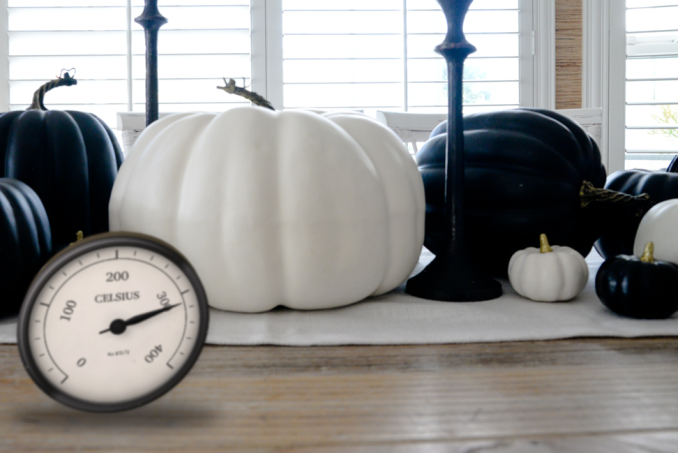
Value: 310 °C
